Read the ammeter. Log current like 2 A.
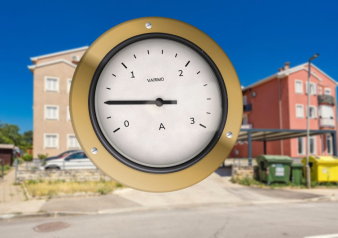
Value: 0.4 A
